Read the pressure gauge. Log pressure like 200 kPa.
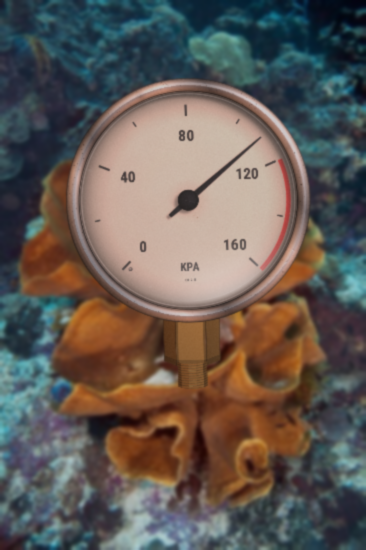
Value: 110 kPa
